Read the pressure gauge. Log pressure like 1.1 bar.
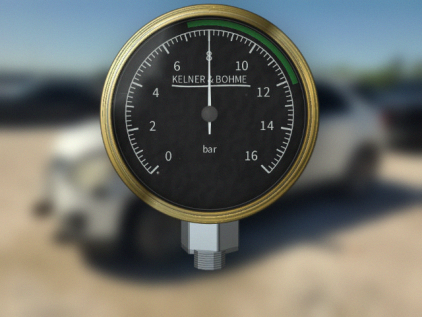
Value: 8 bar
